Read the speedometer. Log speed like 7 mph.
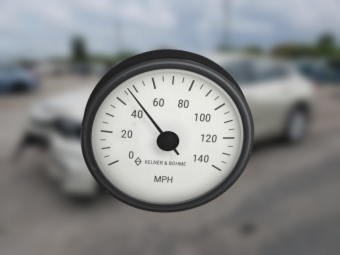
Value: 47.5 mph
